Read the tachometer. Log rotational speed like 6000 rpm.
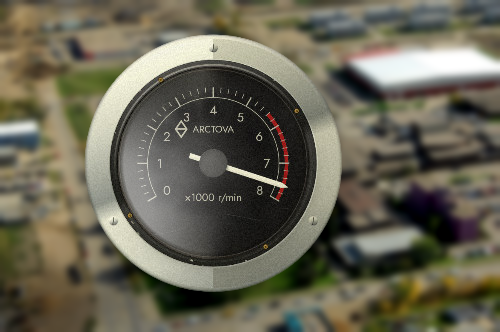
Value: 7600 rpm
